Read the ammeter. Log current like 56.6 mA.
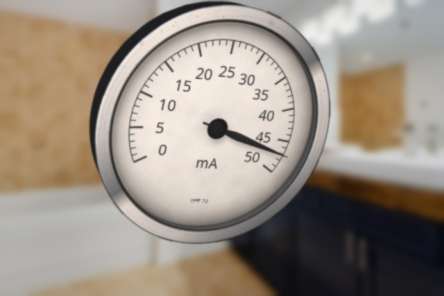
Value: 47 mA
